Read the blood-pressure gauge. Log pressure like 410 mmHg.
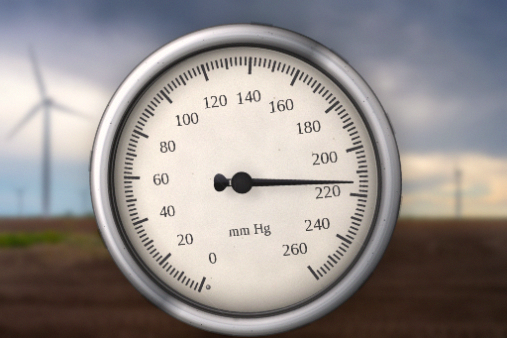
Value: 214 mmHg
